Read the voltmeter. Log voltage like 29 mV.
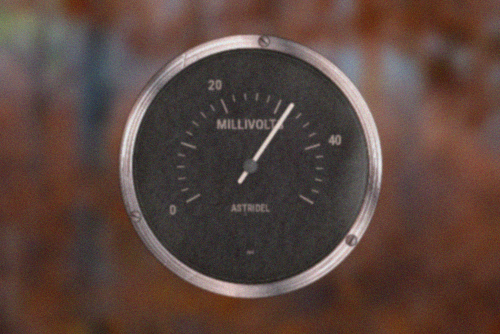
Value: 32 mV
